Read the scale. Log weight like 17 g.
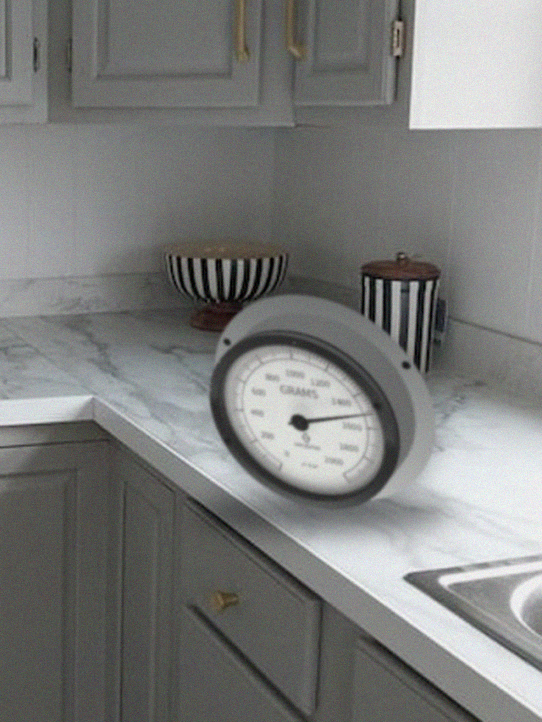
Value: 1500 g
